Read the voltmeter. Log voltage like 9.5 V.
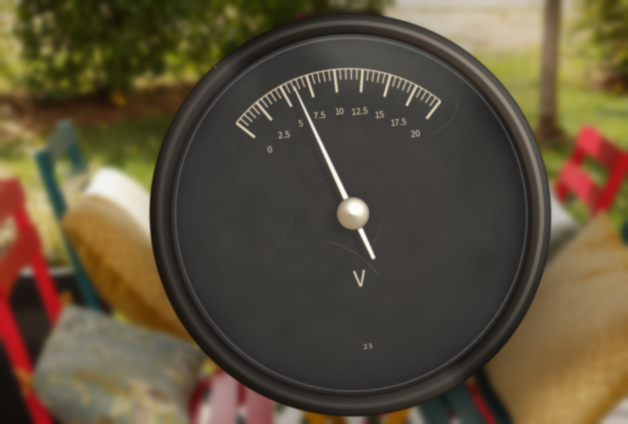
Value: 6 V
